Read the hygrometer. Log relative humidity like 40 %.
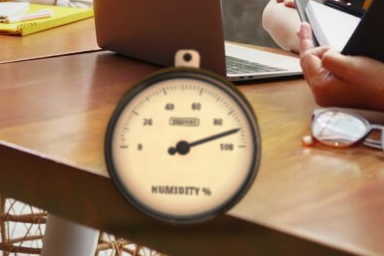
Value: 90 %
